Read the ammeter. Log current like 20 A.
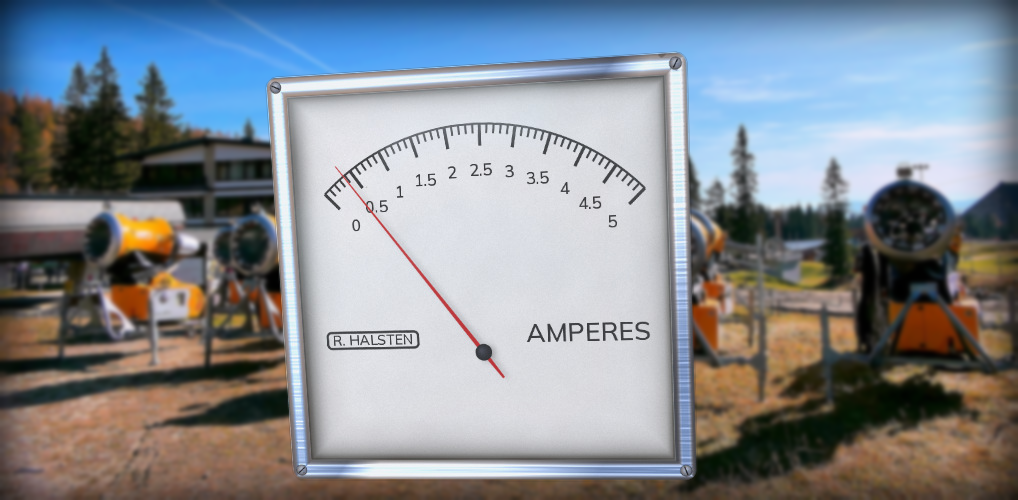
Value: 0.4 A
